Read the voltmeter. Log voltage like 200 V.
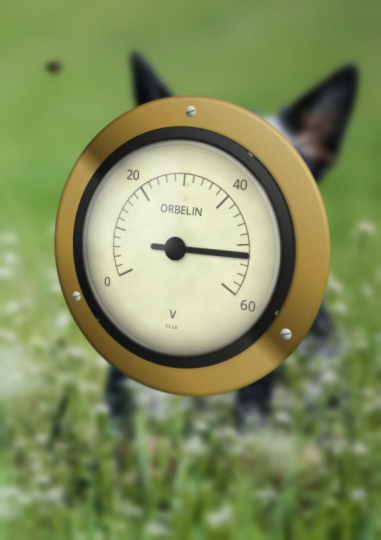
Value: 52 V
